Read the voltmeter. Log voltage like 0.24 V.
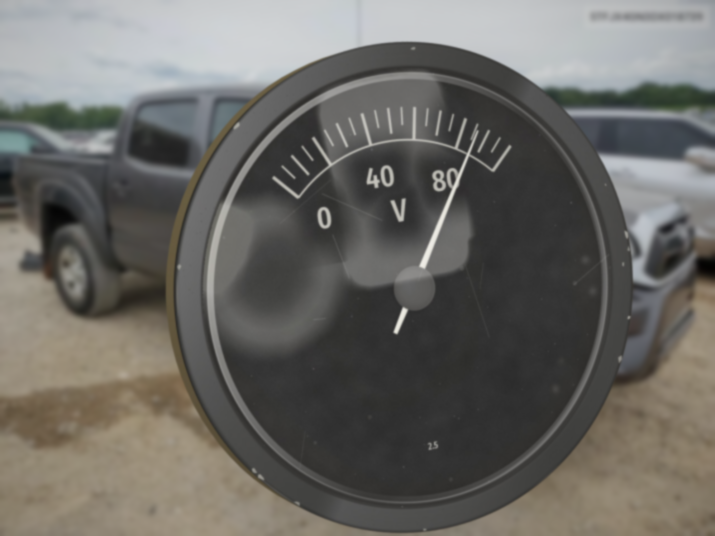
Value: 85 V
